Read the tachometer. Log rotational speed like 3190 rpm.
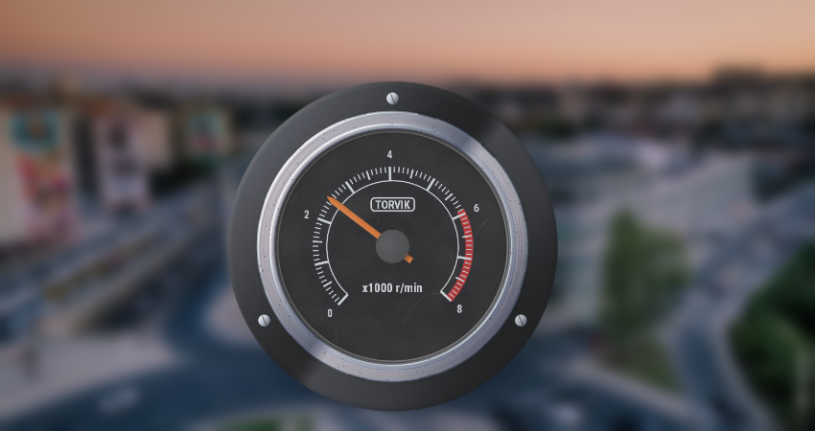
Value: 2500 rpm
